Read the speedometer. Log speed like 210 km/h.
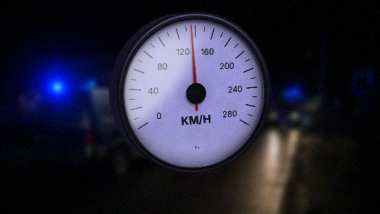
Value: 135 km/h
